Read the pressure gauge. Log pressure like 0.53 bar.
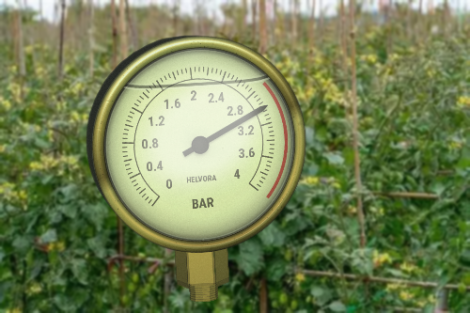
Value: 3 bar
